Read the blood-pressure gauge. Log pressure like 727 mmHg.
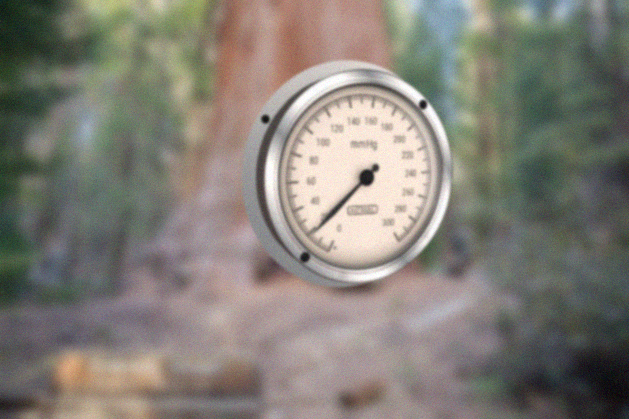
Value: 20 mmHg
